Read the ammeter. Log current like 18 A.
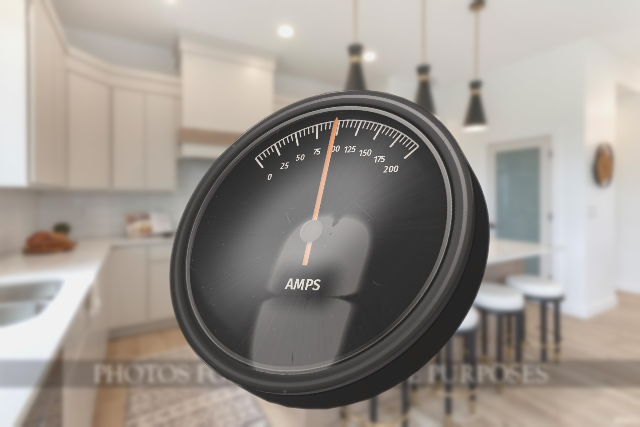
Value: 100 A
